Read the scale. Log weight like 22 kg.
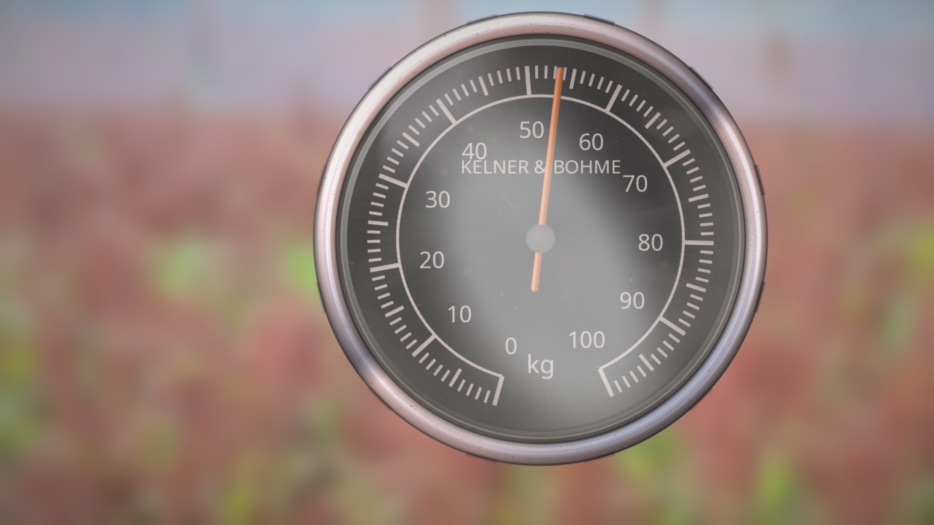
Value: 53.5 kg
